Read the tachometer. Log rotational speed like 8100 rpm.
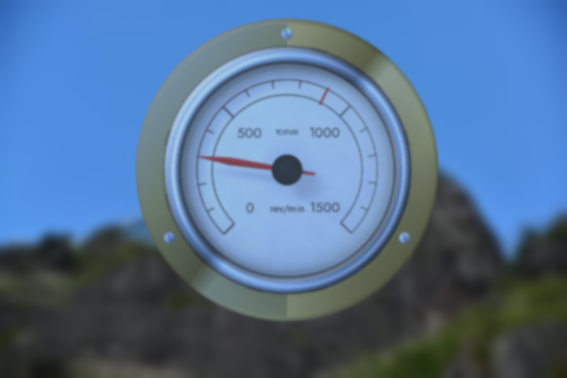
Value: 300 rpm
